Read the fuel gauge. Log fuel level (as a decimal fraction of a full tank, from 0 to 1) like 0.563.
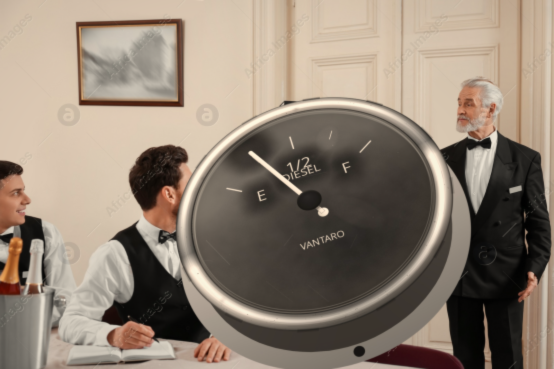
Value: 0.25
